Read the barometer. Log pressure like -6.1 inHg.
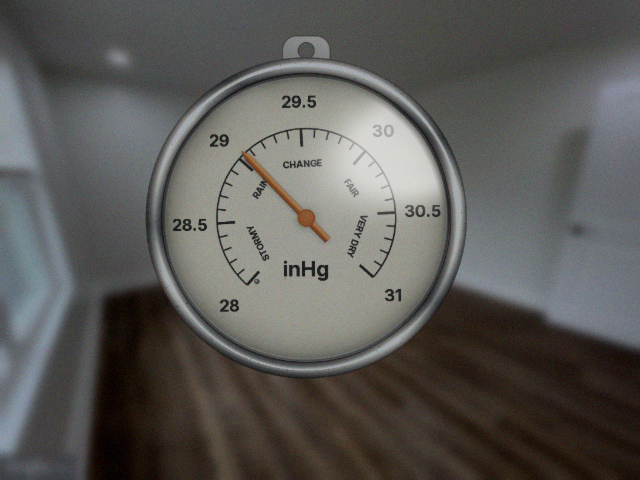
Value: 29.05 inHg
